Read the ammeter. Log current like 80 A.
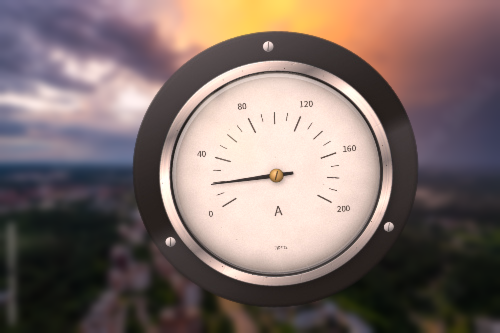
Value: 20 A
